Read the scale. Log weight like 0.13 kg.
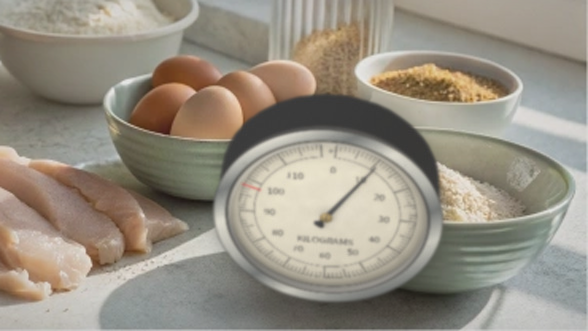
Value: 10 kg
